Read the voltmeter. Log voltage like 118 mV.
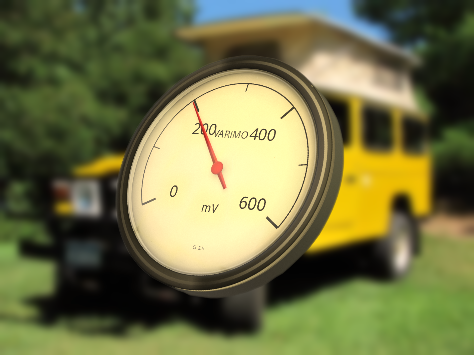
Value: 200 mV
